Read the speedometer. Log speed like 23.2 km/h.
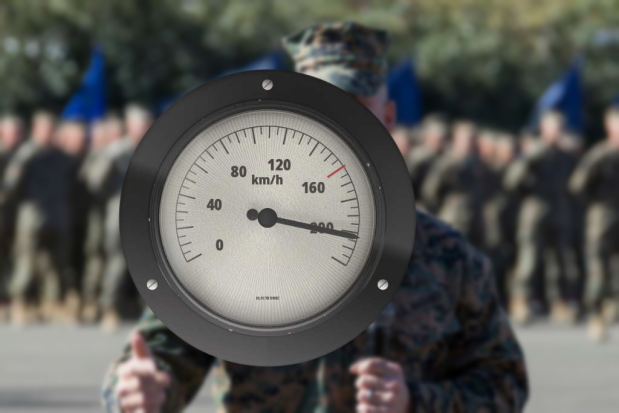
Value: 202.5 km/h
